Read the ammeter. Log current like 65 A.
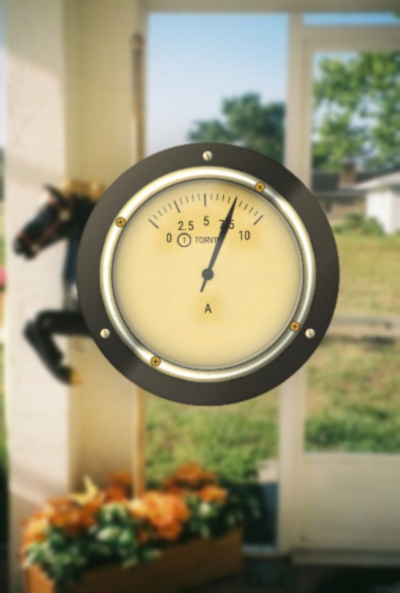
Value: 7.5 A
